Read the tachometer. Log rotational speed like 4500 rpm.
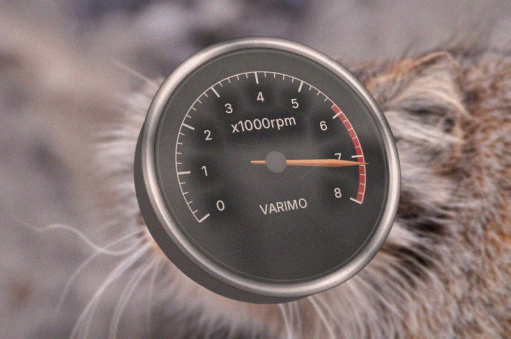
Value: 7200 rpm
